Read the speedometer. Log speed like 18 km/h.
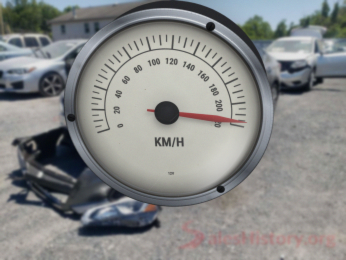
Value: 215 km/h
